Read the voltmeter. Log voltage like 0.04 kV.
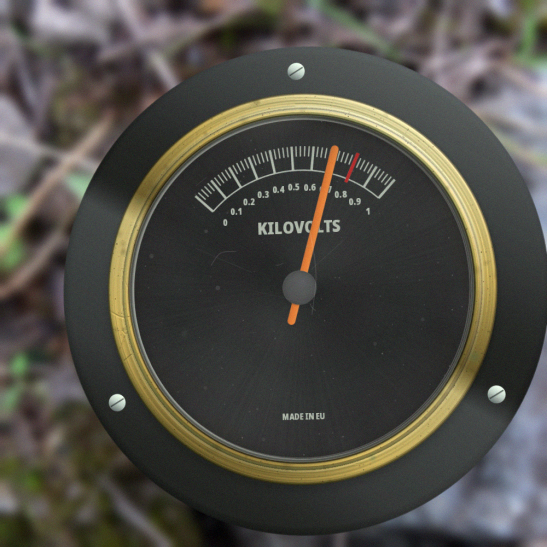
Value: 0.7 kV
